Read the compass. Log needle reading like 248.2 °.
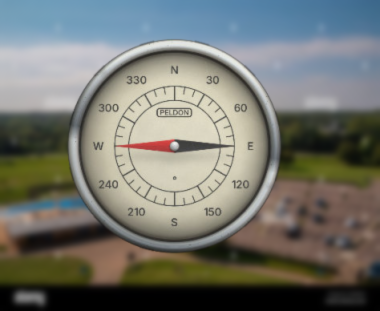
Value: 270 °
